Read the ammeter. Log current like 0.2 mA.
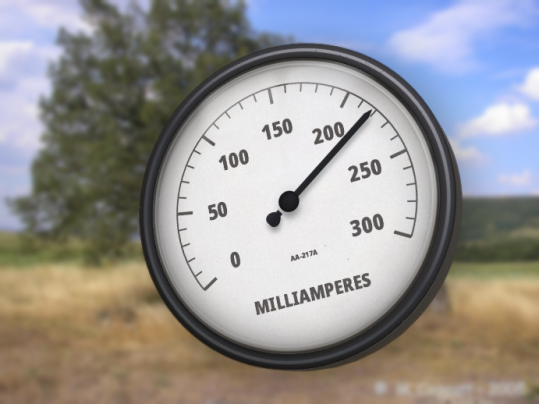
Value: 220 mA
